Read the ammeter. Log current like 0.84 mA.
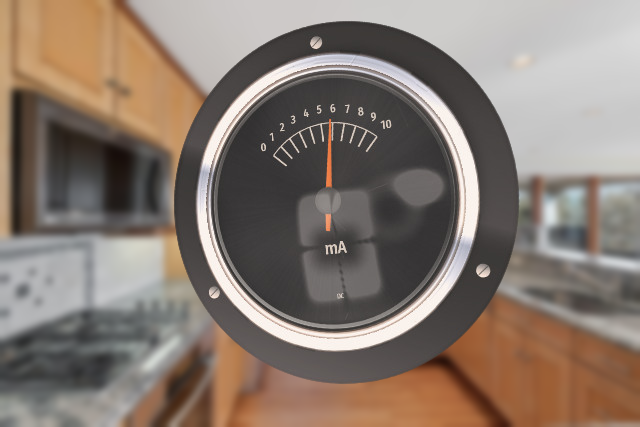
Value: 6 mA
